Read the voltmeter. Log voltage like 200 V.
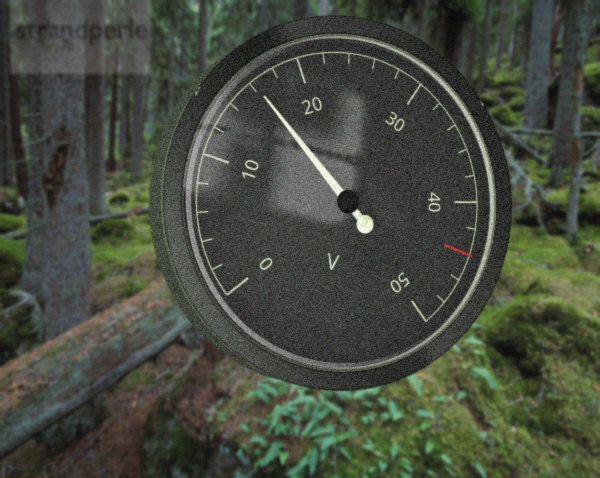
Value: 16 V
